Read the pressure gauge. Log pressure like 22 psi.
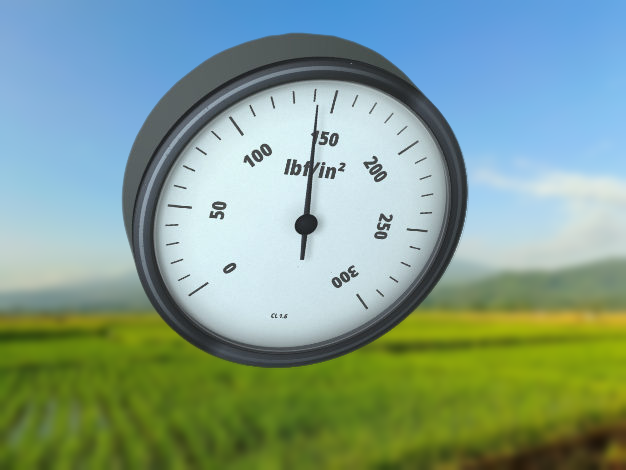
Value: 140 psi
